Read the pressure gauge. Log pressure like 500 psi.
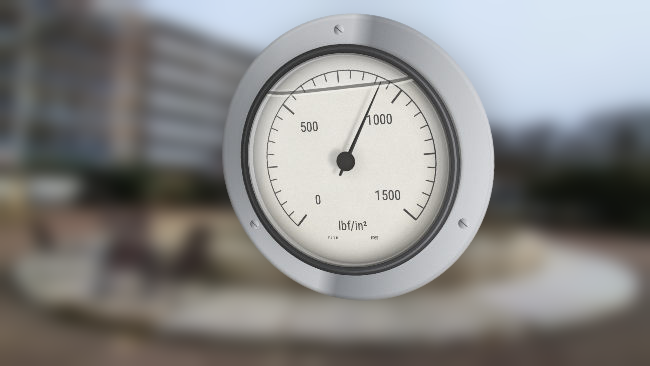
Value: 925 psi
